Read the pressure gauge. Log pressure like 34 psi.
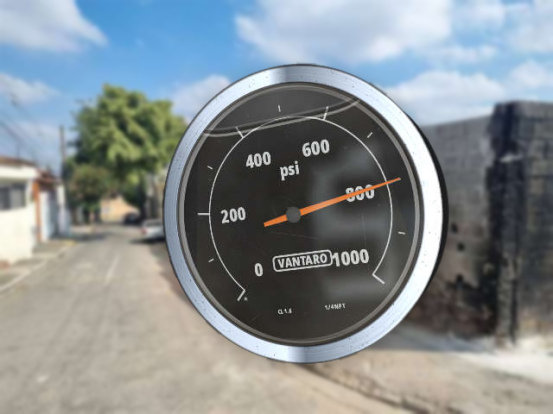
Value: 800 psi
